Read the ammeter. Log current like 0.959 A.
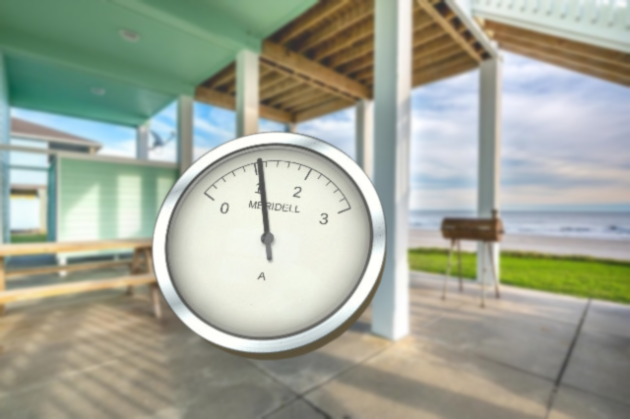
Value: 1.1 A
